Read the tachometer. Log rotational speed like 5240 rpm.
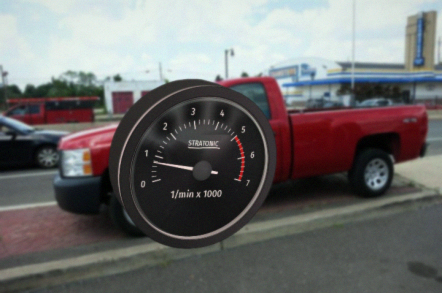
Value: 800 rpm
